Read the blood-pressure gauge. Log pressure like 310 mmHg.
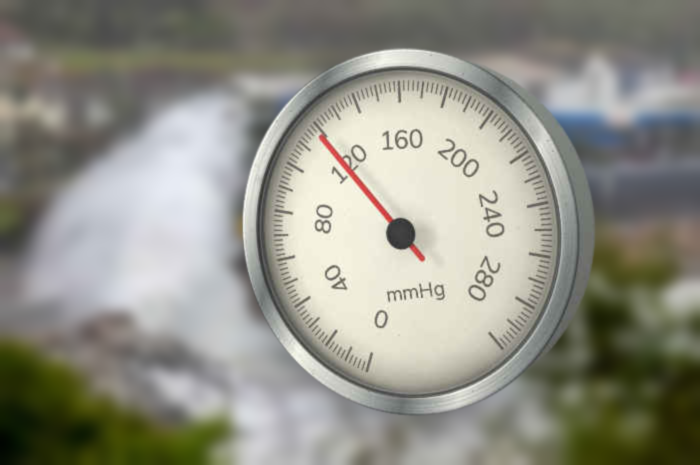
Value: 120 mmHg
